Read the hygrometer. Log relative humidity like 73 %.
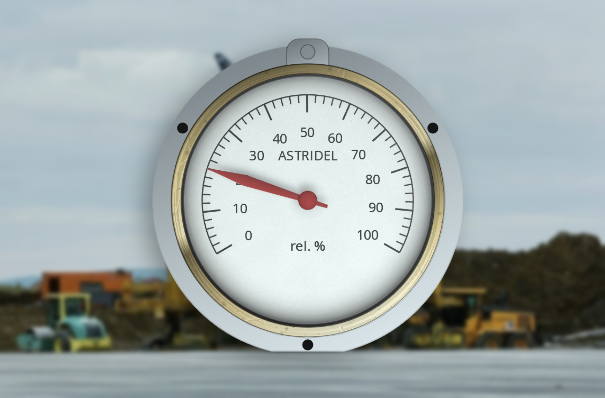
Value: 20 %
